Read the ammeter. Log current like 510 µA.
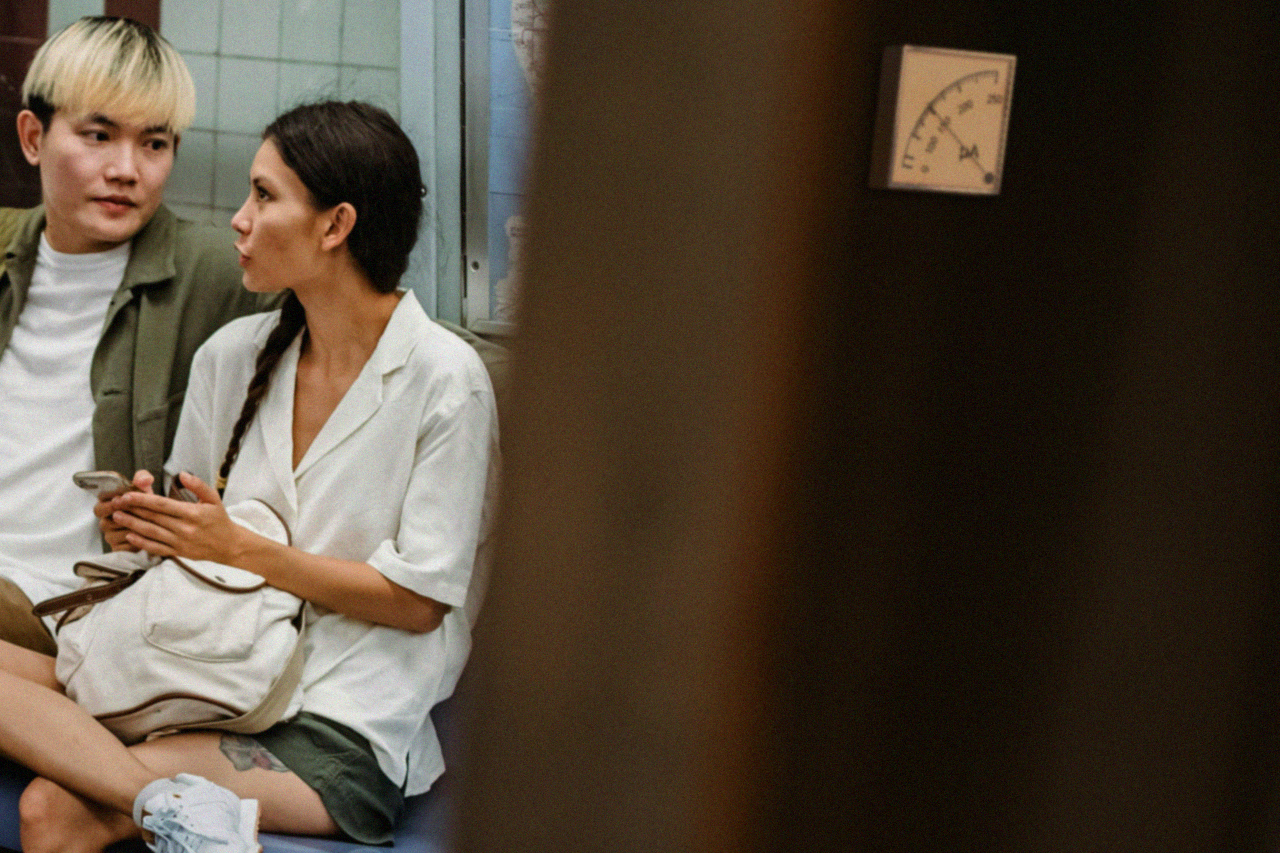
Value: 150 µA
